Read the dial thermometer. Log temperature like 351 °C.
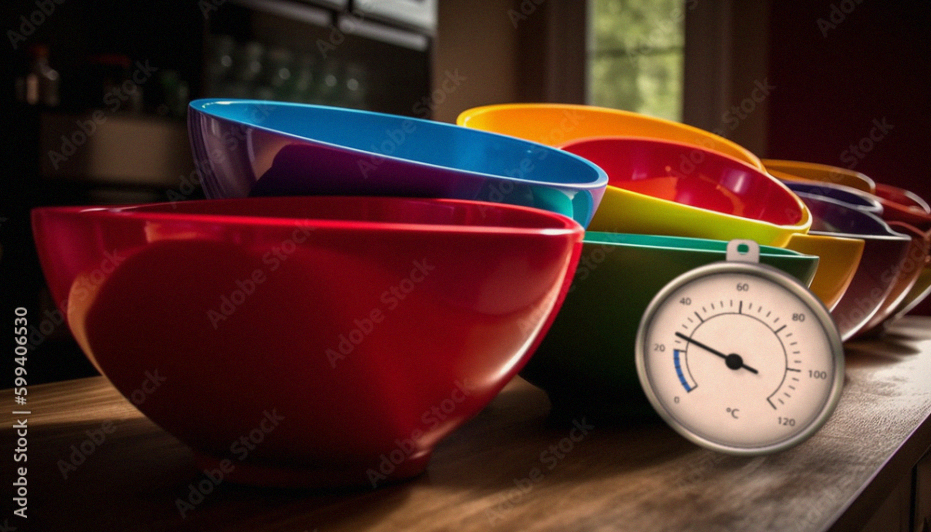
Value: 28 °C
